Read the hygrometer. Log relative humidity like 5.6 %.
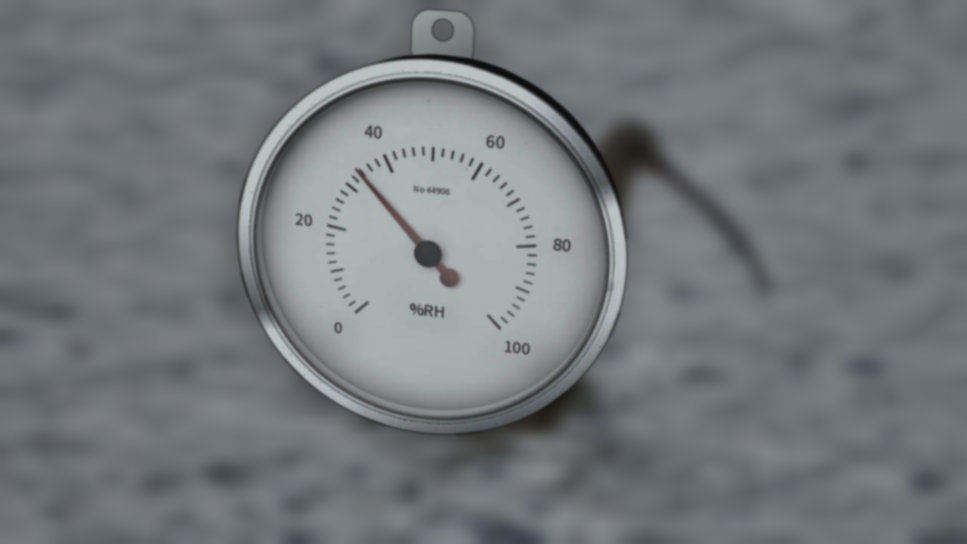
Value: 34 %
